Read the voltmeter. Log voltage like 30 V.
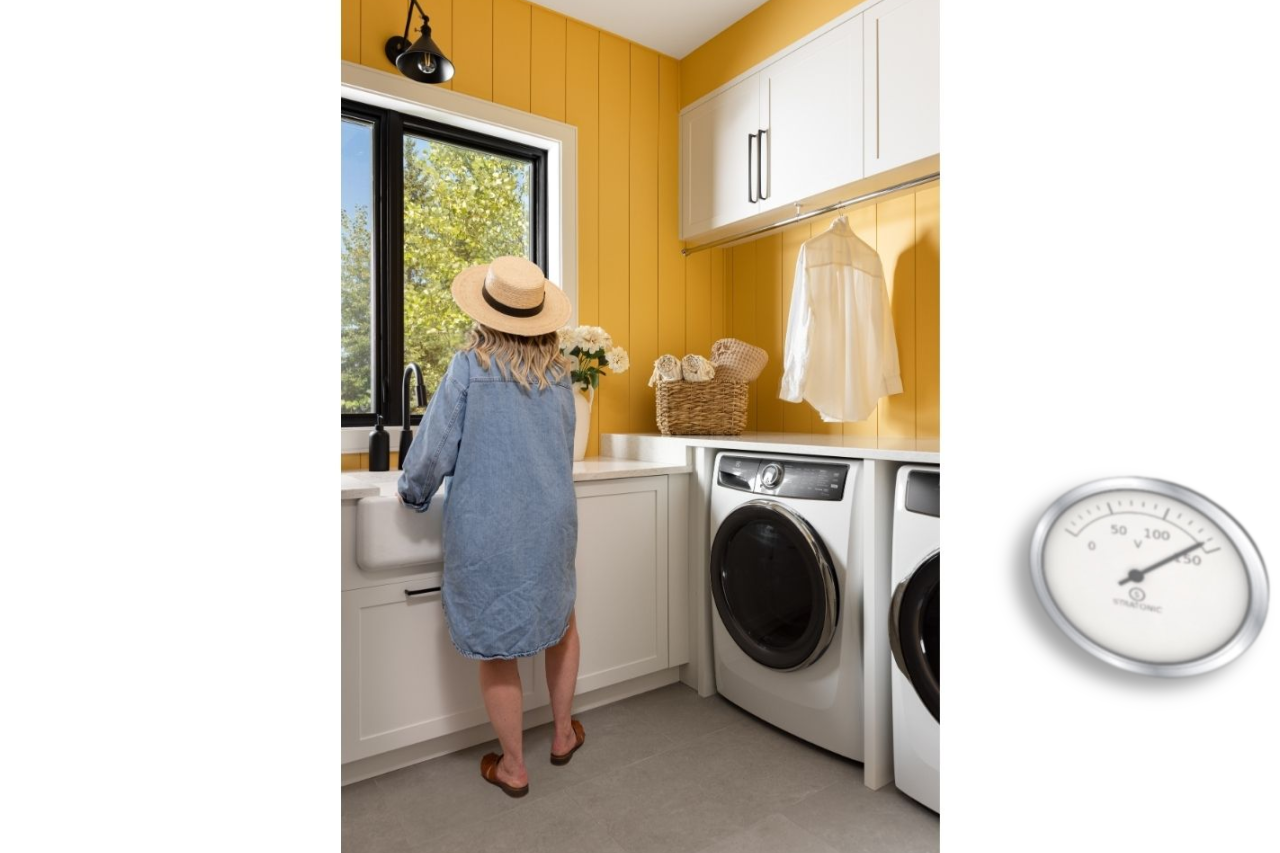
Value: 140 V
